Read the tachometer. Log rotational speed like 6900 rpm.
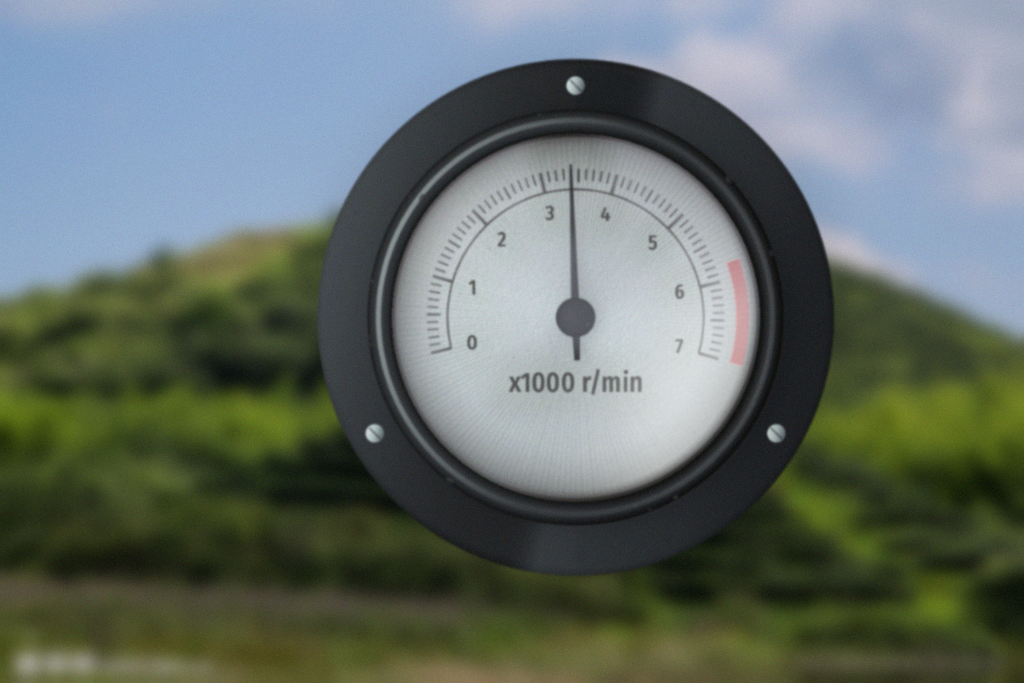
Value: 3400 rpm
